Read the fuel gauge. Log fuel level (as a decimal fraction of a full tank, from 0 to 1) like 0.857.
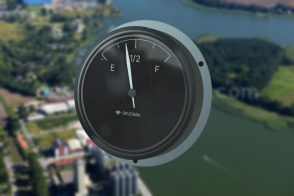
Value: 0.375
